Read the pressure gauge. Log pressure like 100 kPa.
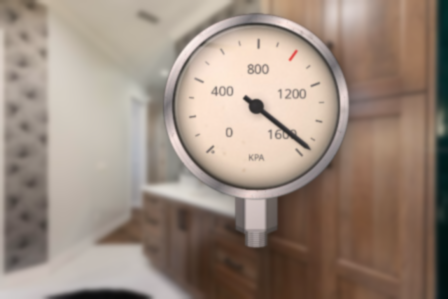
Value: 1550 kPa
